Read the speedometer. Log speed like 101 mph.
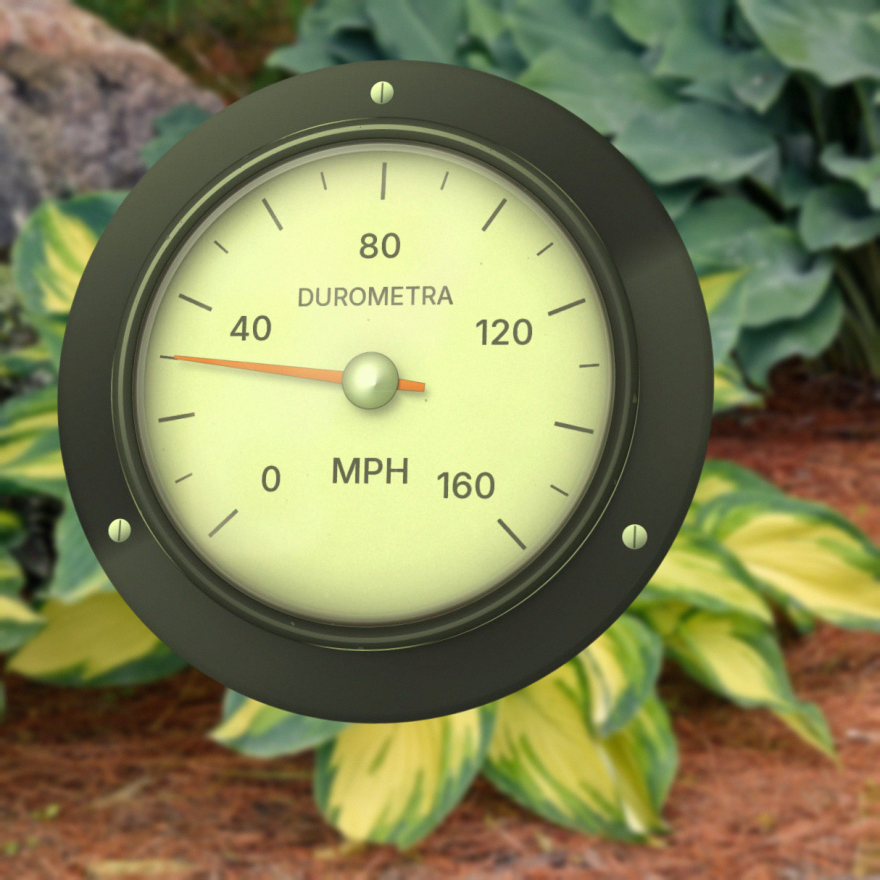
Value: 30 mph
